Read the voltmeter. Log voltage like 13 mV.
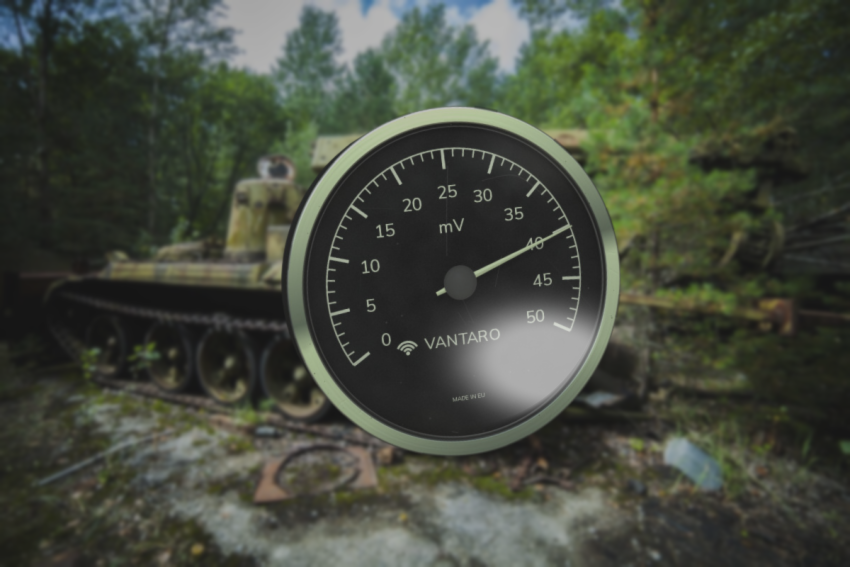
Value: 40 mV
